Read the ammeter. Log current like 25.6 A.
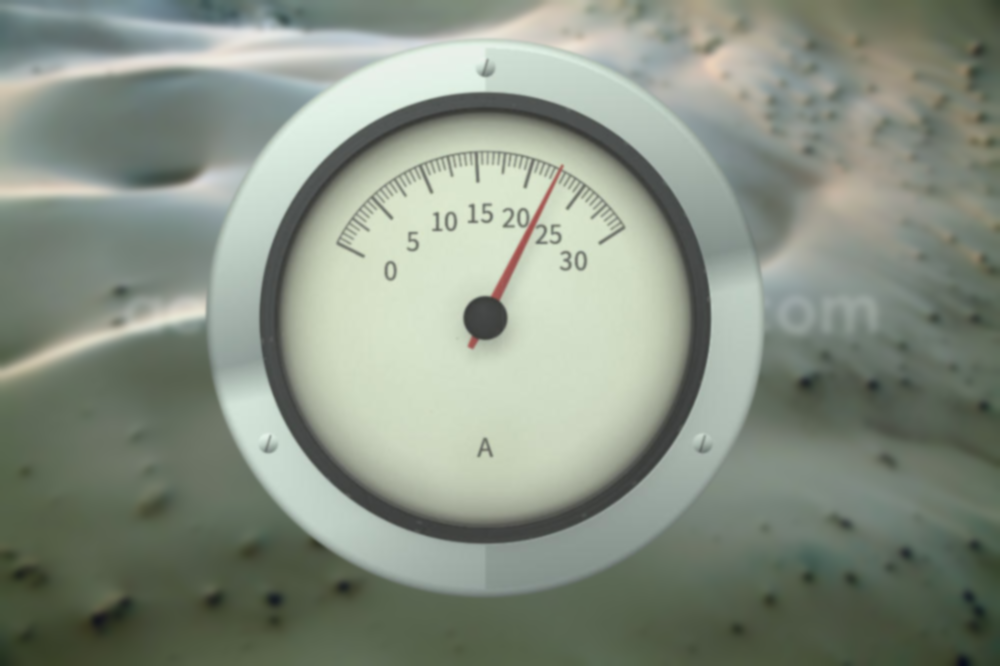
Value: 22.5 A
